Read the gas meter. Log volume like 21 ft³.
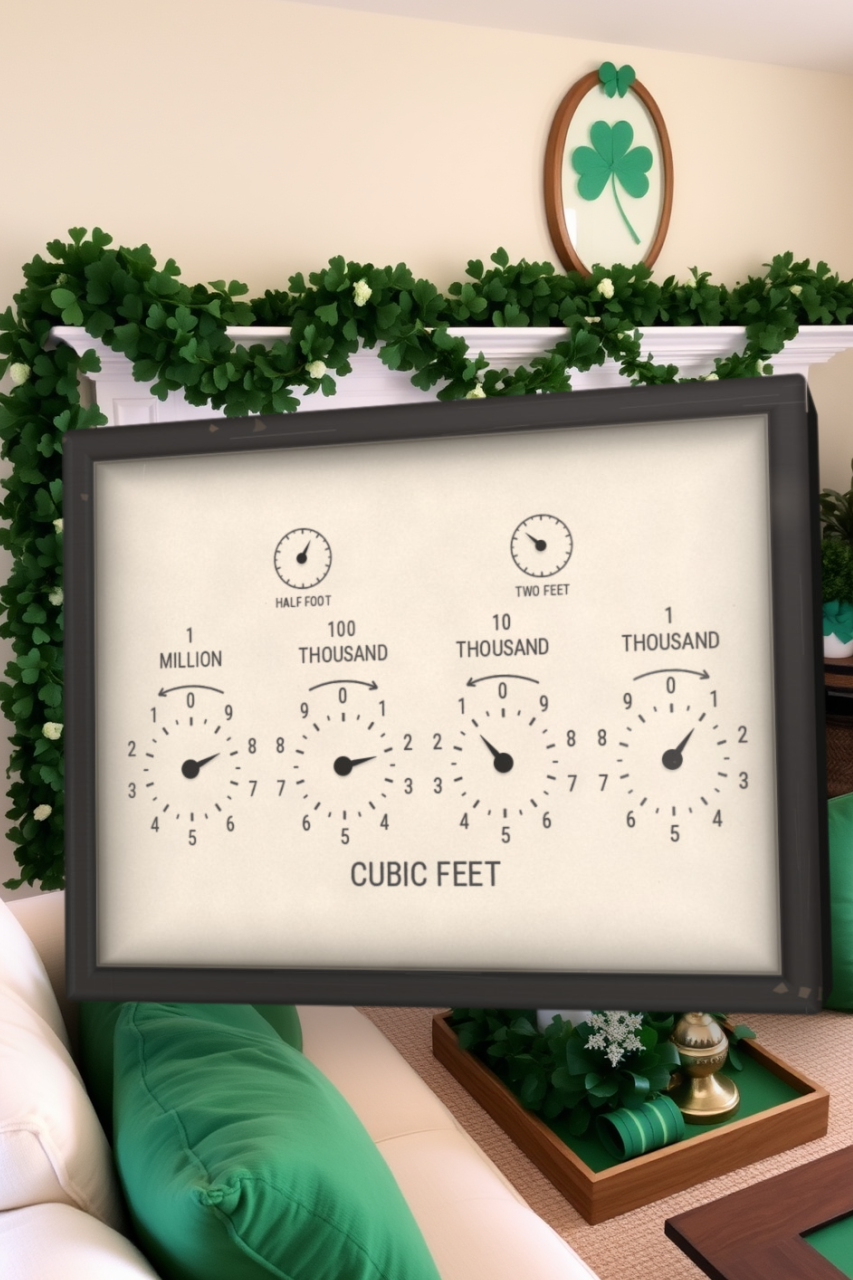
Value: 821100 ft³
